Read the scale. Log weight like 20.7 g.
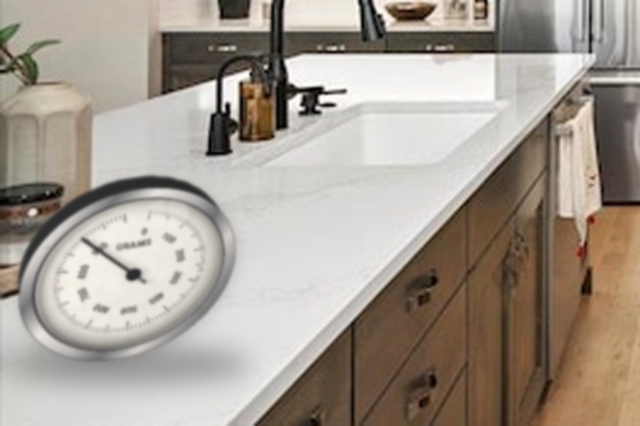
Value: 900 g
